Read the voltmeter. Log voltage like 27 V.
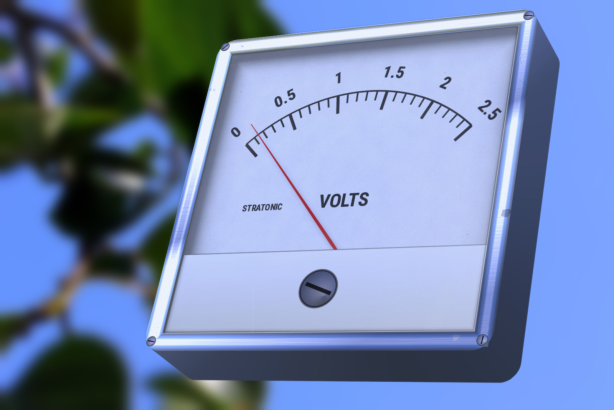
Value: 0.15 V
